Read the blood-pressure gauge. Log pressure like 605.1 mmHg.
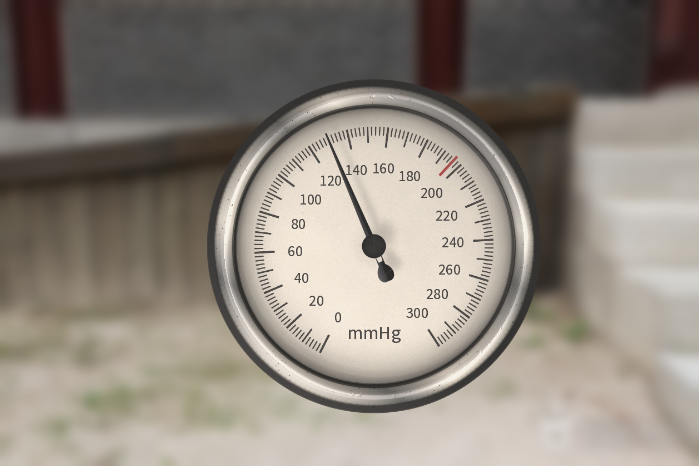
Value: 130 mmHg
